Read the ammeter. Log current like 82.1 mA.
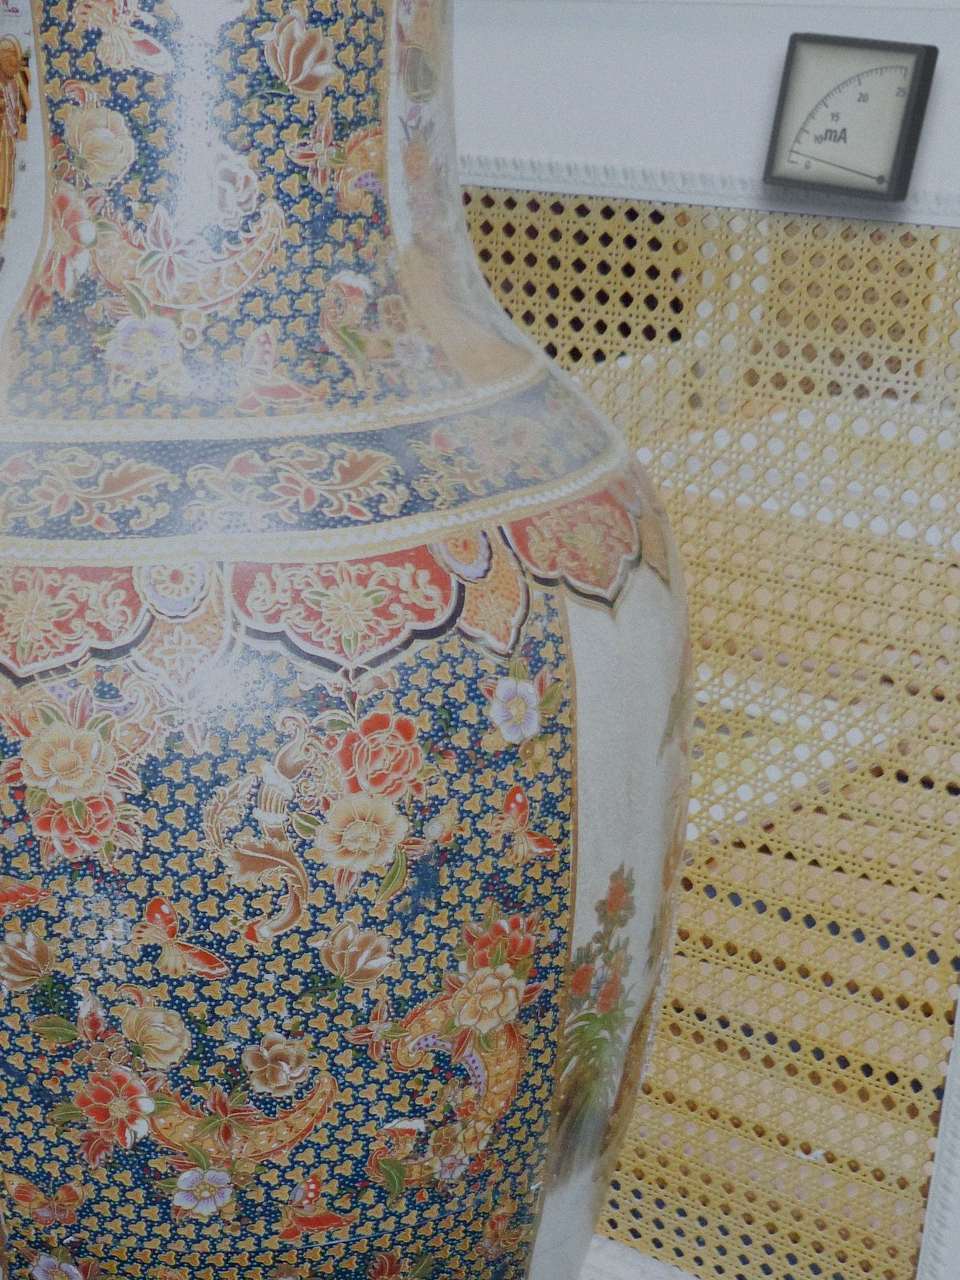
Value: 5 mA
